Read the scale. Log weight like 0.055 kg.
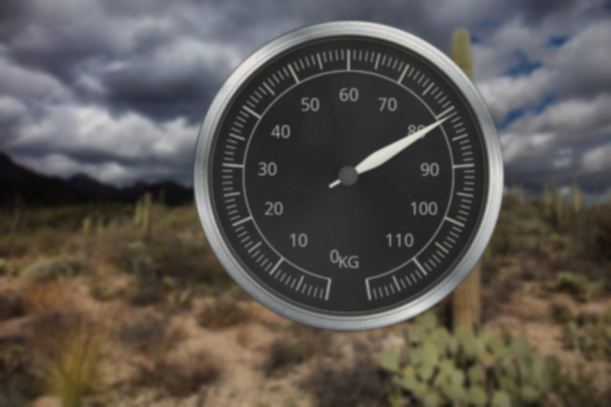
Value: 81 kg
